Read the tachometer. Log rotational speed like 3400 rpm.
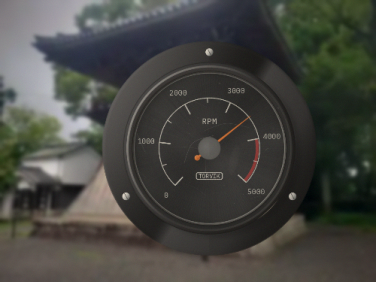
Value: 3500 rpm
